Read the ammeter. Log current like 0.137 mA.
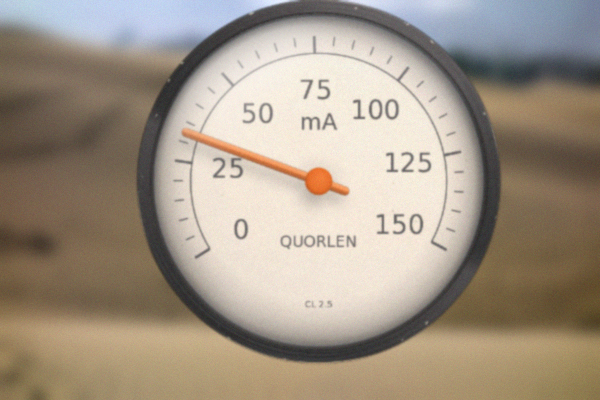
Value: 32.5 mA
